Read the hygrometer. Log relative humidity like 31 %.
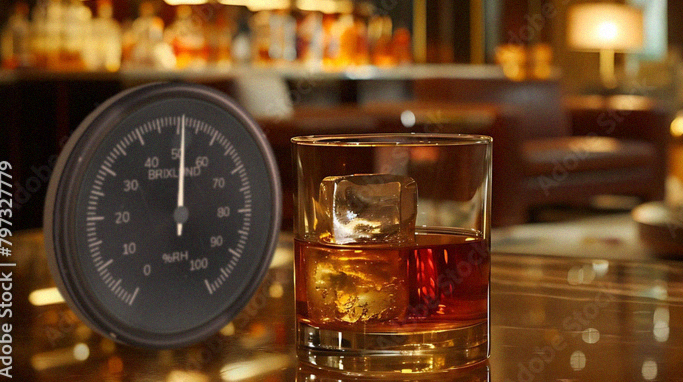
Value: 50 %
